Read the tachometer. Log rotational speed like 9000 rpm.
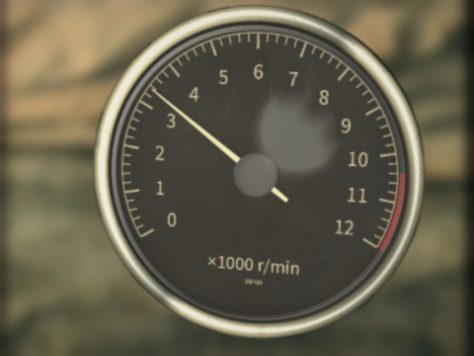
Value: 3400 rpm
